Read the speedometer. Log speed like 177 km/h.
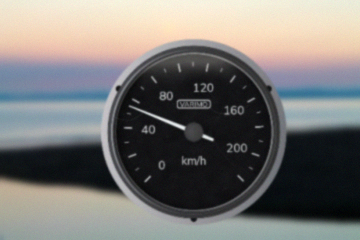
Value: 55 km/h
